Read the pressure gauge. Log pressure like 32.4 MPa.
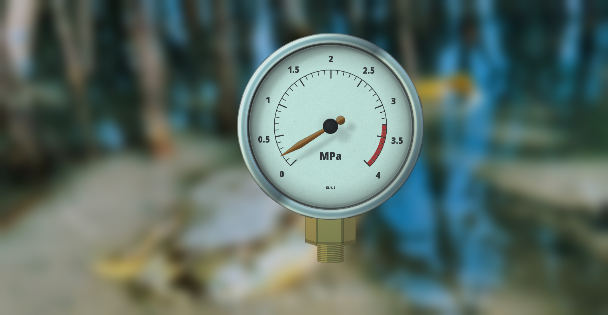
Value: 0.2 MPa
